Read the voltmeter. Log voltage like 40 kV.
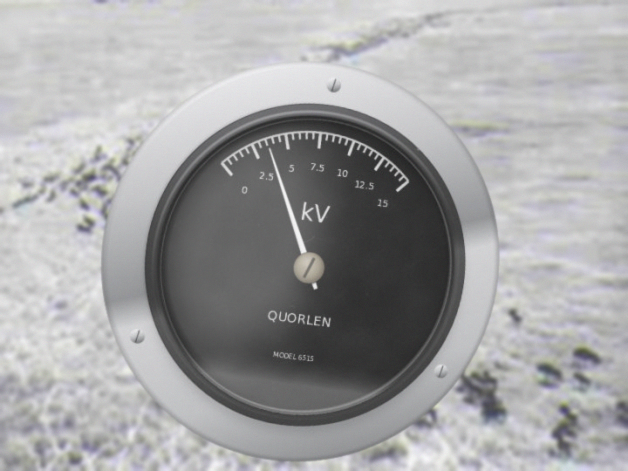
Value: 3.5 kV
